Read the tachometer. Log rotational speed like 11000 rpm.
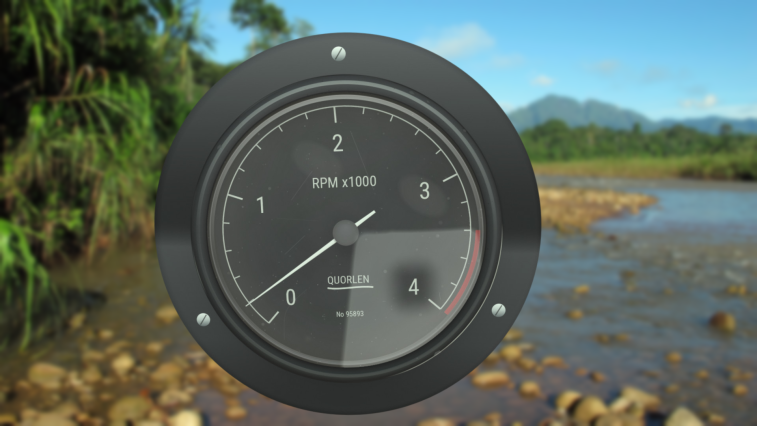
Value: 200 rpm
